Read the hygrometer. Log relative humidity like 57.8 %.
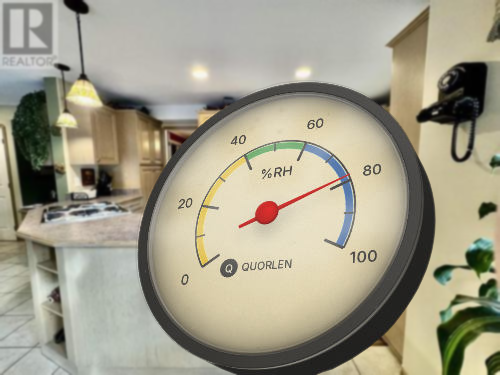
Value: 80 %
